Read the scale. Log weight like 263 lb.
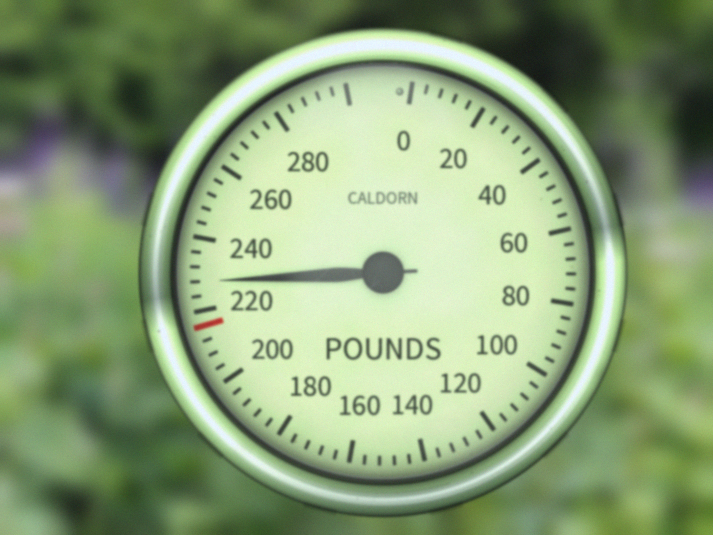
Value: 228 lb
